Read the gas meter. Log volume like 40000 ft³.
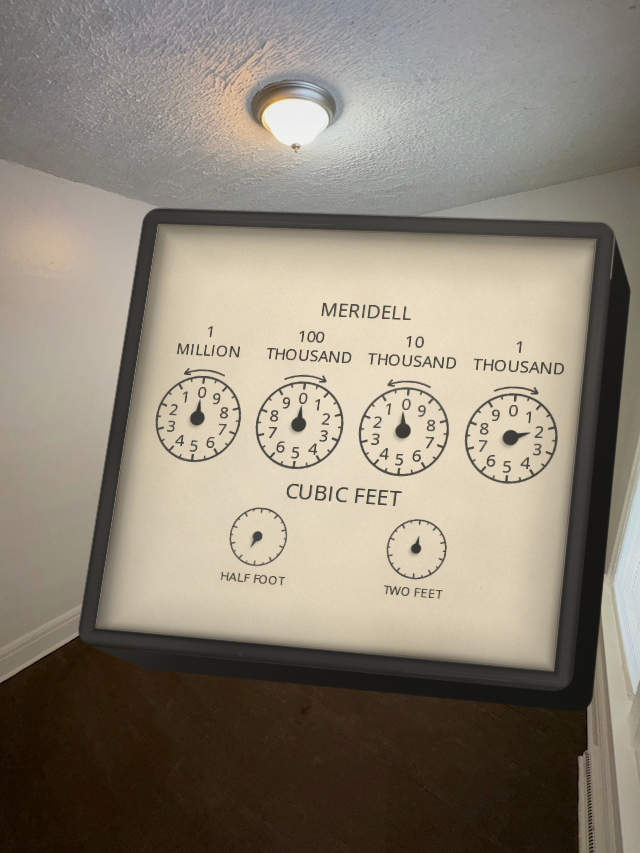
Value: 200 ft³
